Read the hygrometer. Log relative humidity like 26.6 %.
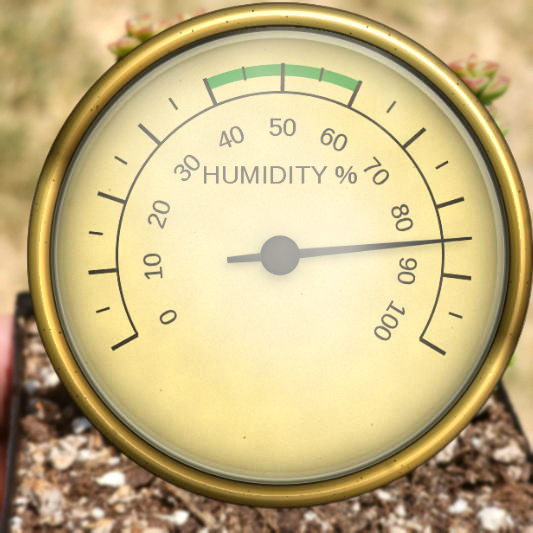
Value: 85 %
